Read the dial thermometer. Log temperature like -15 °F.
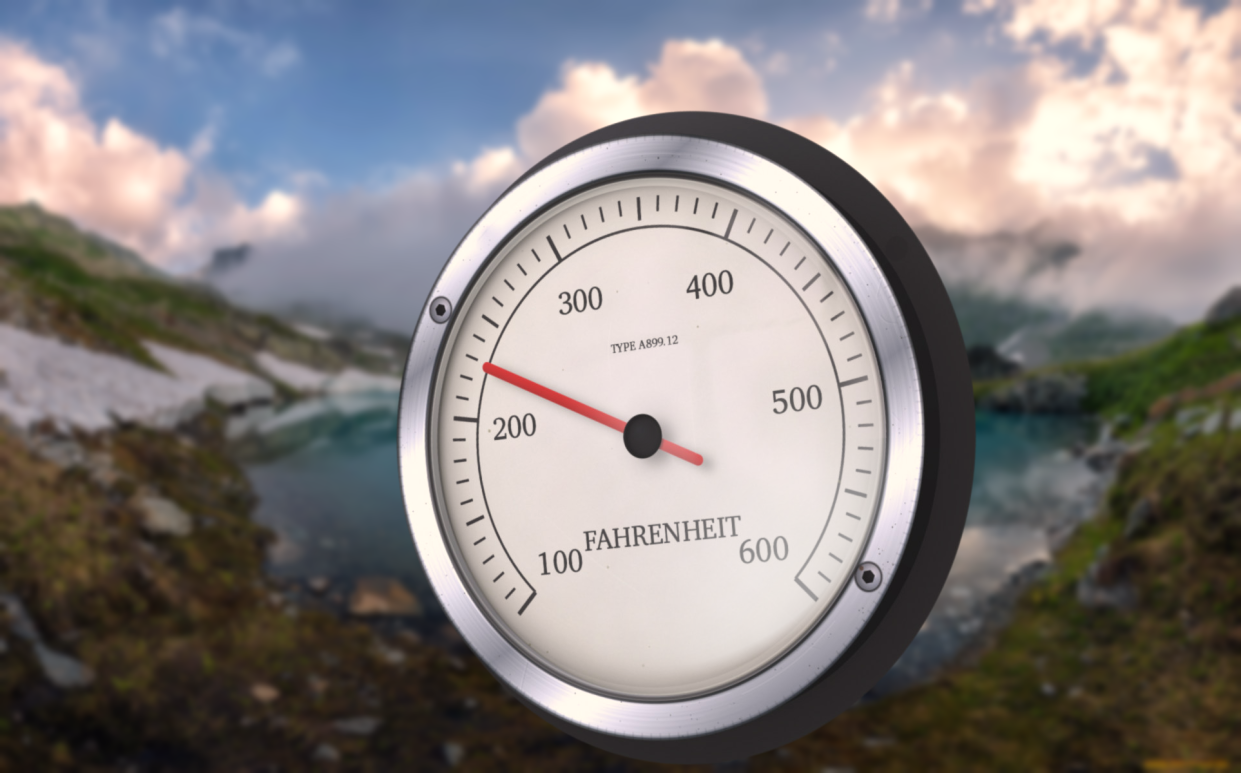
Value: 230 °F
